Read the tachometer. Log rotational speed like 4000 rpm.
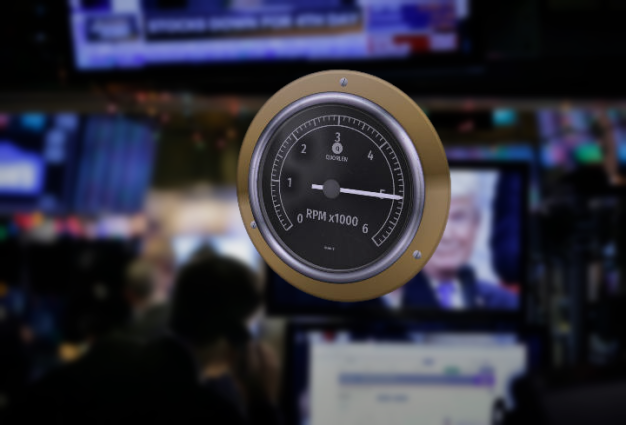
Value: 5000 rpm
